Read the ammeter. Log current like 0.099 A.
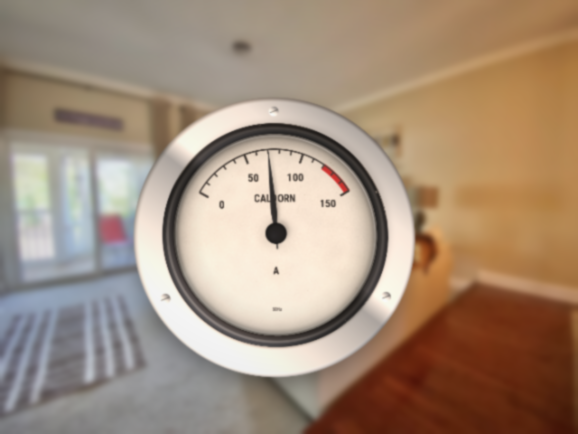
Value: 70 A
